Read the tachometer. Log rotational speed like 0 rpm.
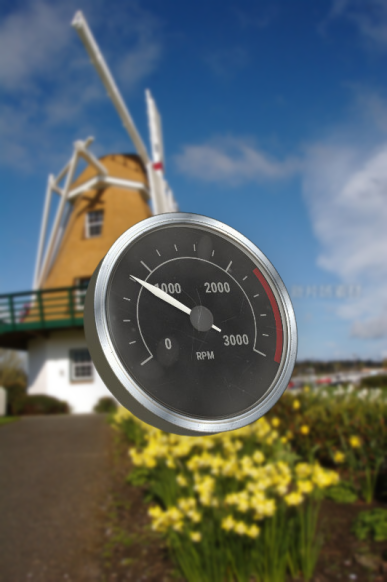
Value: 800 rpm
